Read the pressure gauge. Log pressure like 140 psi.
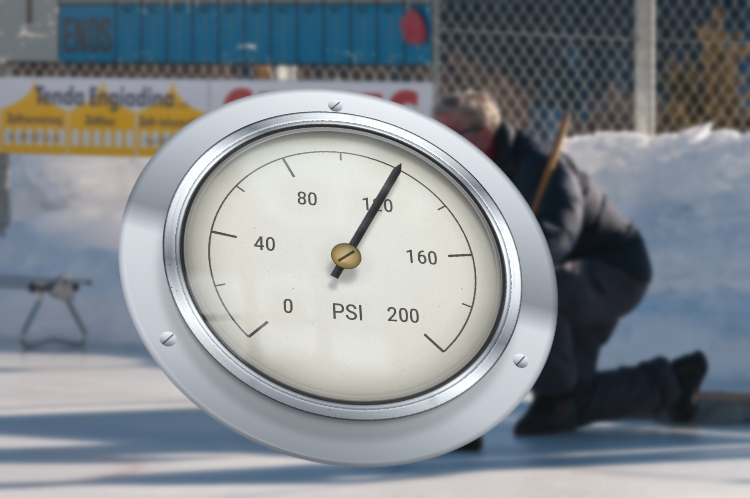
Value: 120 psi
